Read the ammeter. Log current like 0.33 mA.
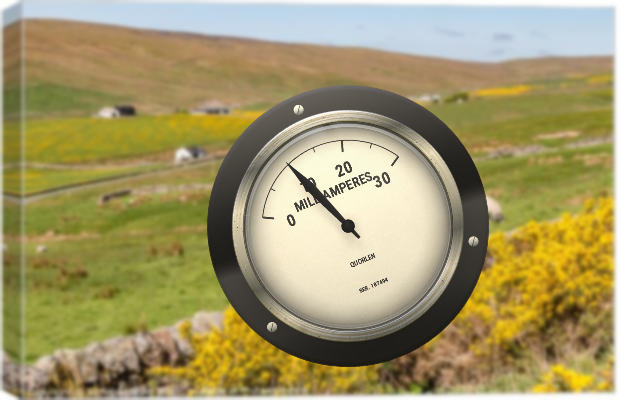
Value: 10 mA
